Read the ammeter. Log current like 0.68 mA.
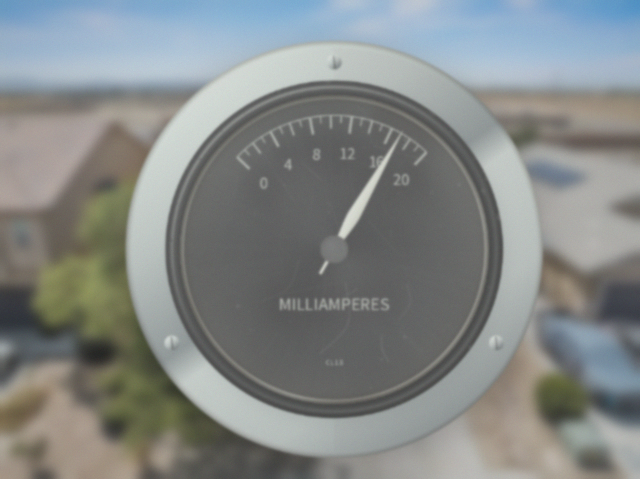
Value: 17 mA
